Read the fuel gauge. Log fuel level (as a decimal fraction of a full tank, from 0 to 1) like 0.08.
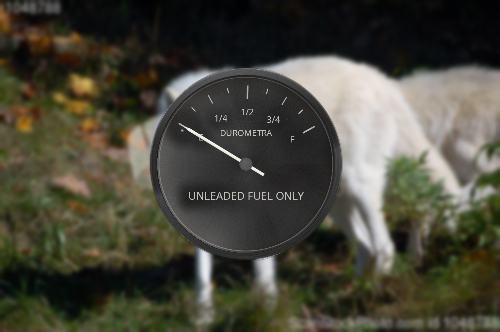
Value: 0
